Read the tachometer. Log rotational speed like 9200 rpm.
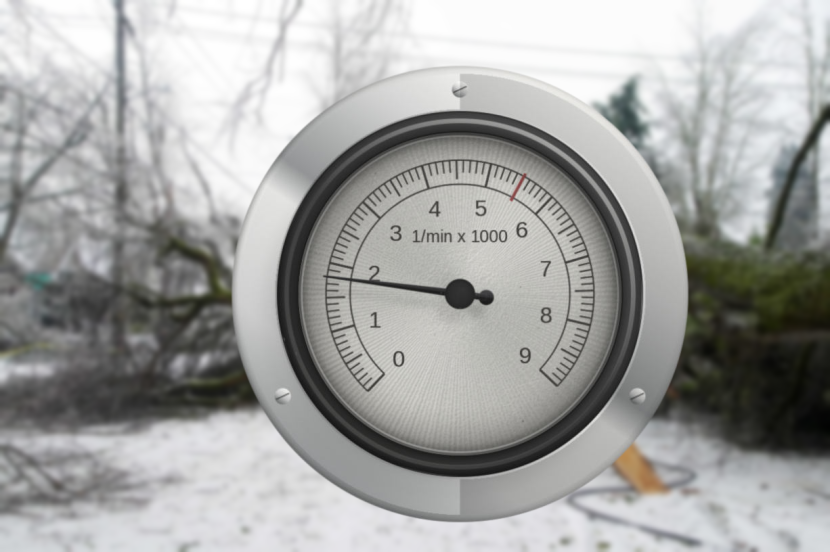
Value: 1800 rpm
